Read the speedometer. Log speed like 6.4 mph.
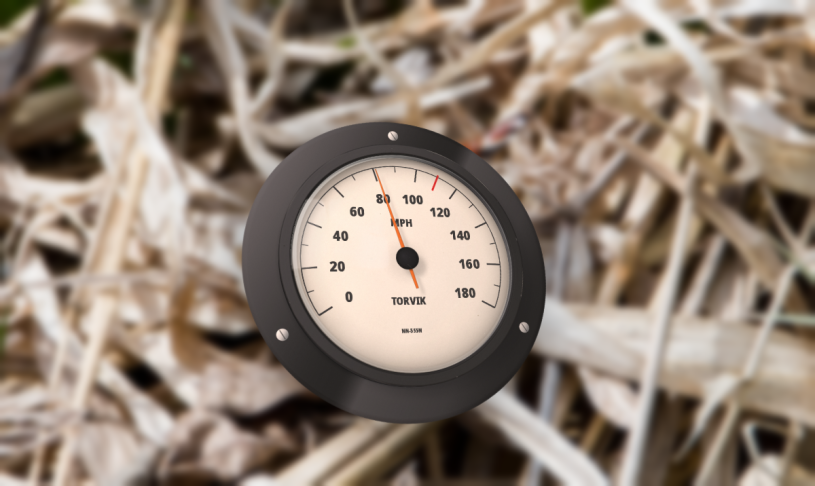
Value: 80 mph
